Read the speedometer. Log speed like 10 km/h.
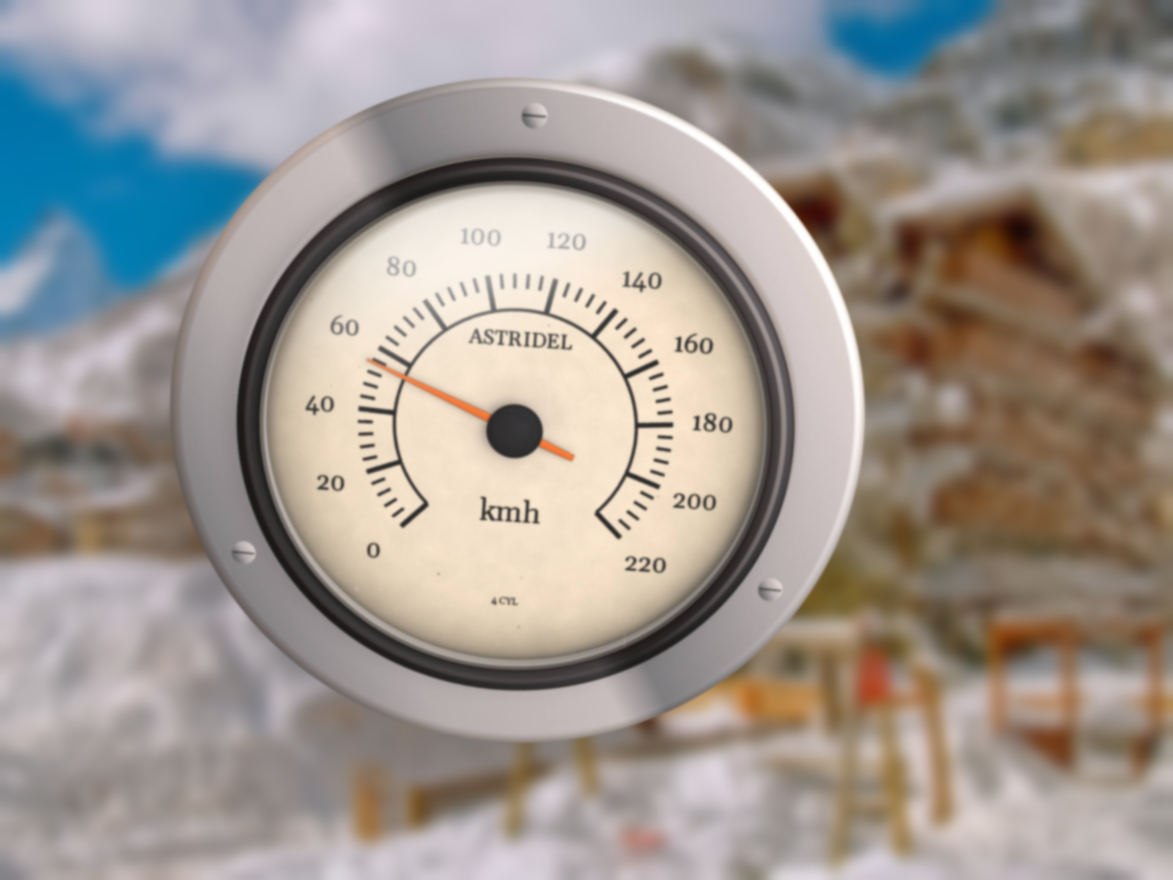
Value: 56 km/h
